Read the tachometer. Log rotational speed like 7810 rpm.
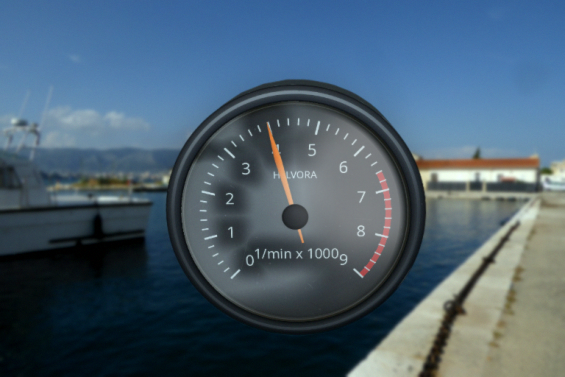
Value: 4000 rpm
